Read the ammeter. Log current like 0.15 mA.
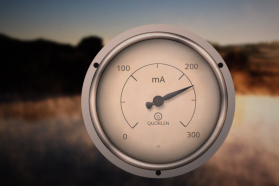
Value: 225 mA
